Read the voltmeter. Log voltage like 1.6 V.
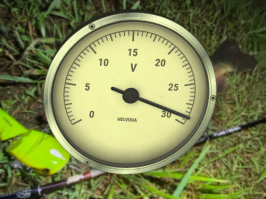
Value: 29 V
